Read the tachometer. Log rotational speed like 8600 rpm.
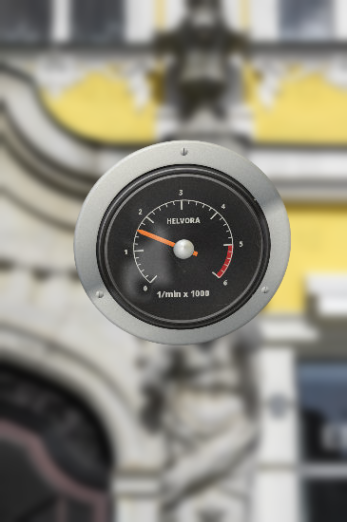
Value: 1600 rpm
